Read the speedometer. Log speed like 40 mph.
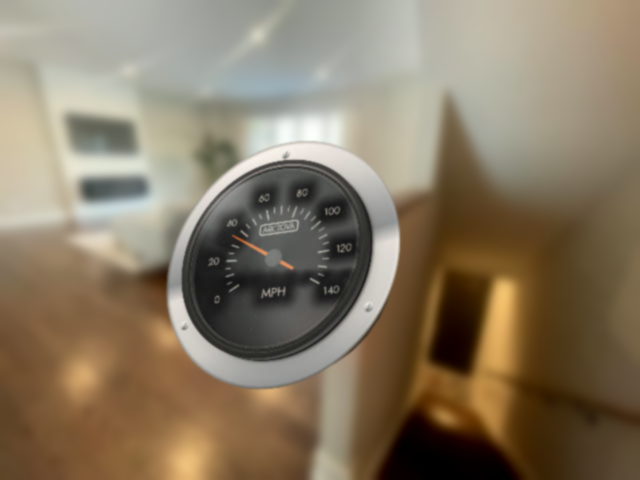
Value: 35 mph
